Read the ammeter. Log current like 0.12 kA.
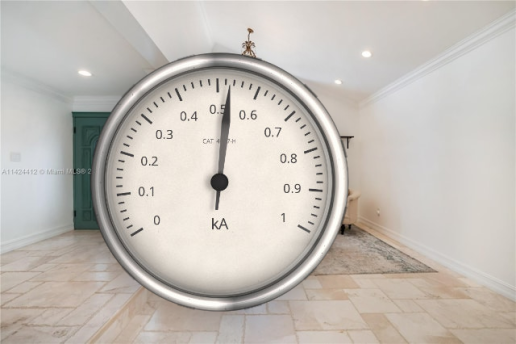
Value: 0.53 kA
